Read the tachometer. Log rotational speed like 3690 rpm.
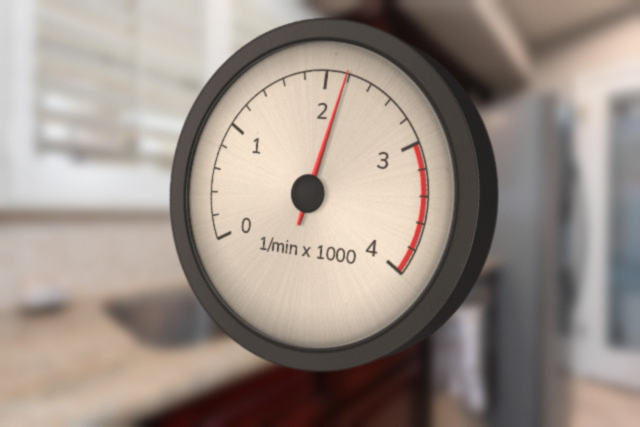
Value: 2200 rpm
